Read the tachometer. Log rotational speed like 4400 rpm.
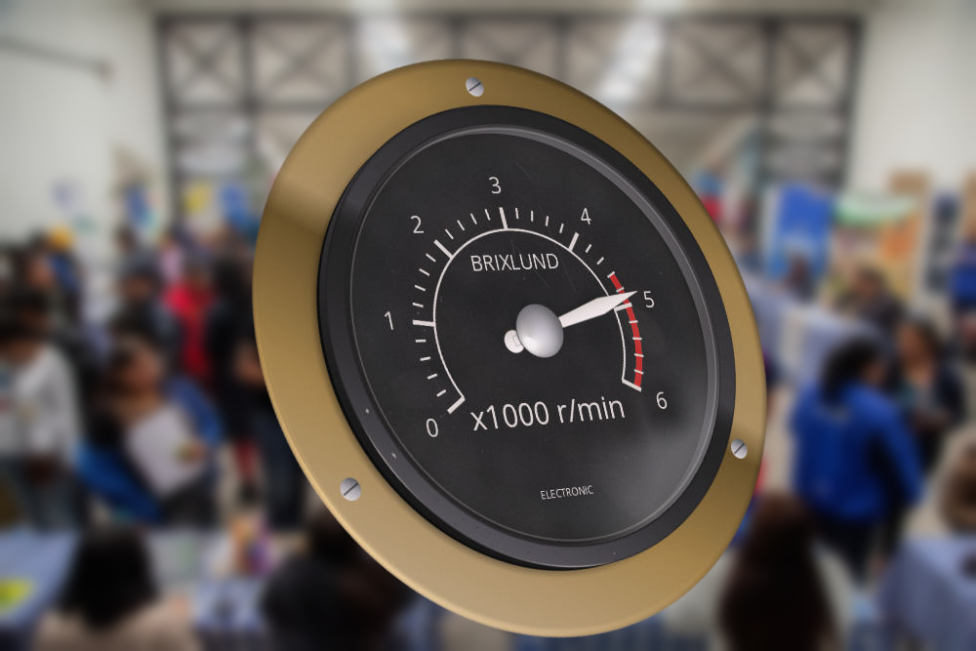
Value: 4900 rpm
